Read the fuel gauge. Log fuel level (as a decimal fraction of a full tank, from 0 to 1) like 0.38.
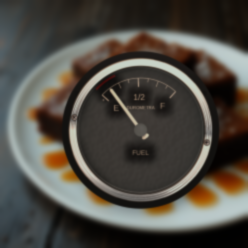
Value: 0.125
